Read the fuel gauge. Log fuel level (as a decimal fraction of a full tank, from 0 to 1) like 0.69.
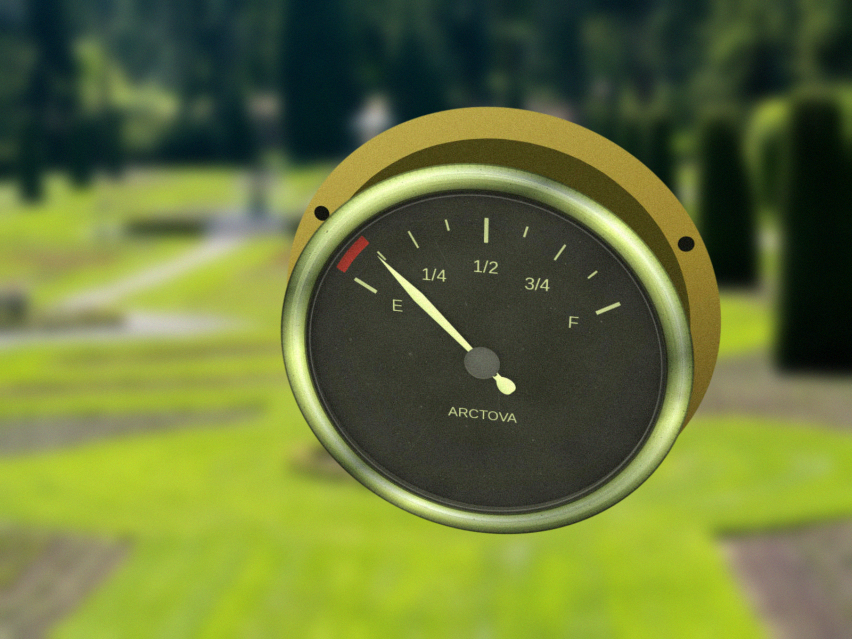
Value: 0.125
